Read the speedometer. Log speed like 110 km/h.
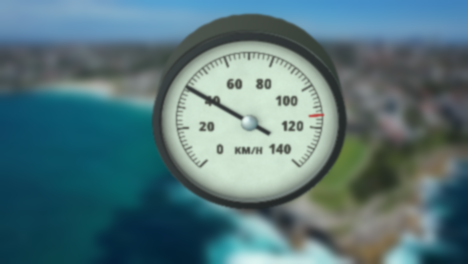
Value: 40 km/h
